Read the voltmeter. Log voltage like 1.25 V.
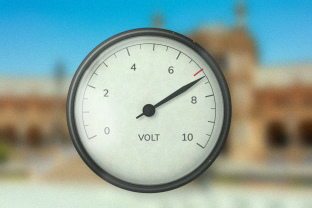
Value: 7.25 V
